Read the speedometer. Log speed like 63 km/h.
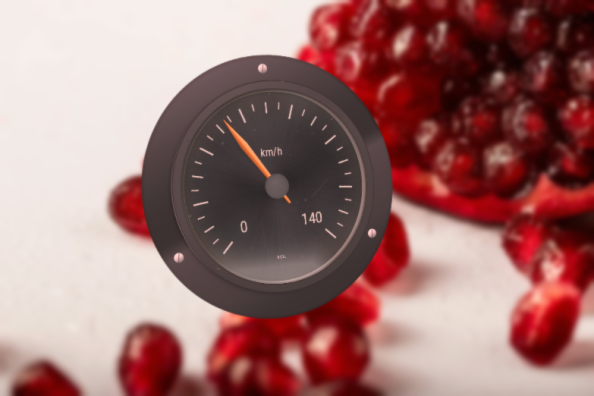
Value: 52.5 km/h
